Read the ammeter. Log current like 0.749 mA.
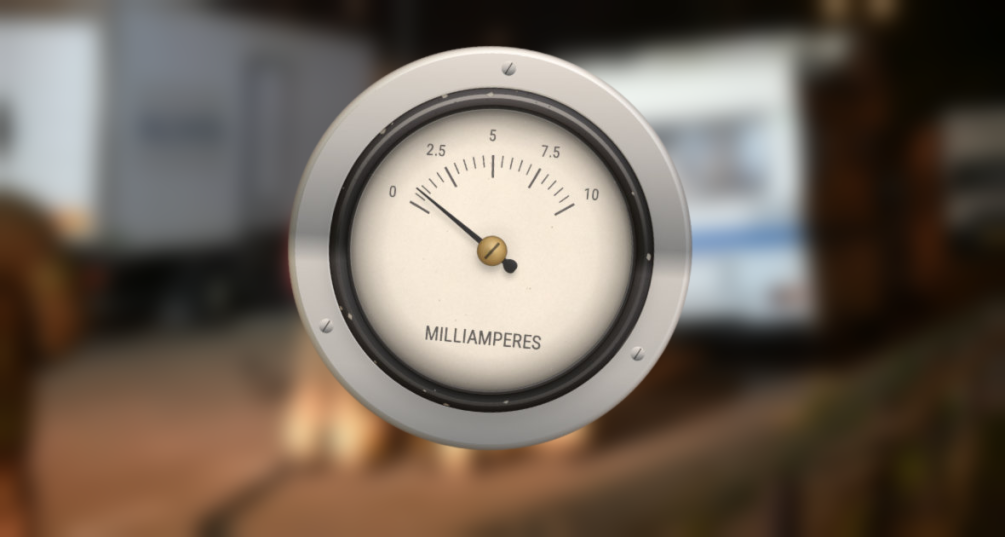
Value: 0.75 mA
